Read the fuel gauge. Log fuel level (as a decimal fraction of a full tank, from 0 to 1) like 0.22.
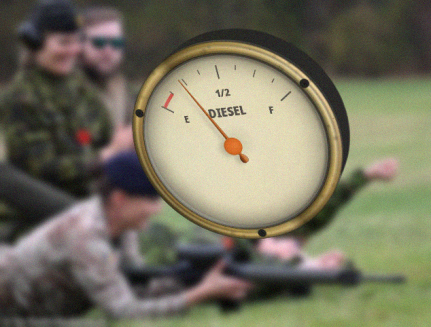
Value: 0.25
